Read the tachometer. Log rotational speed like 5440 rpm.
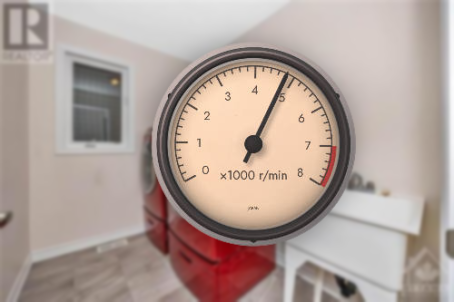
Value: 4800 rpm
